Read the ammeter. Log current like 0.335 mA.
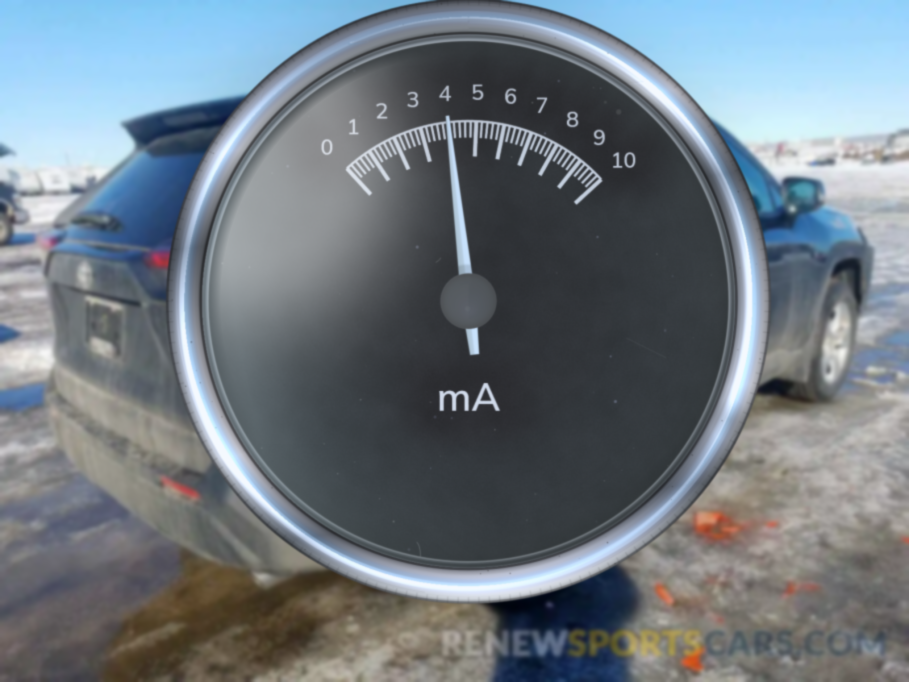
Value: 4 mA
